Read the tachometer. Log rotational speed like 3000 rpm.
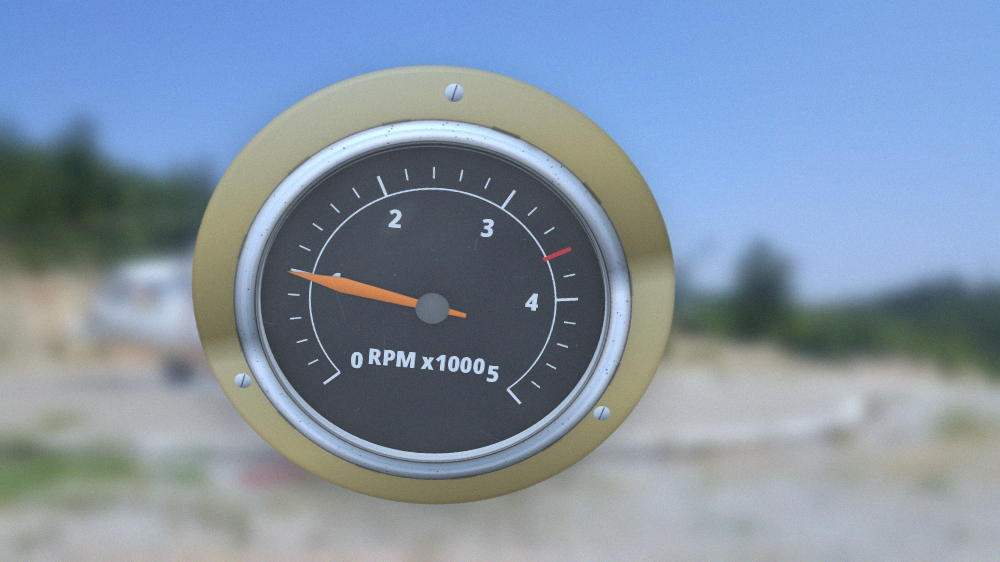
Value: 1000 rpm
